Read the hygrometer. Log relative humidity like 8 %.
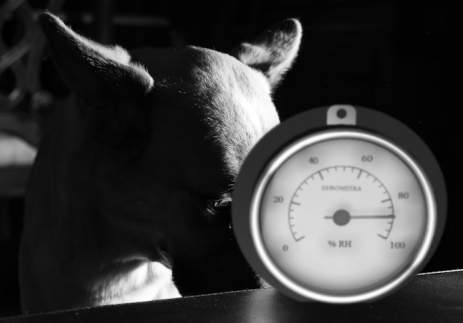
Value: 88 %
